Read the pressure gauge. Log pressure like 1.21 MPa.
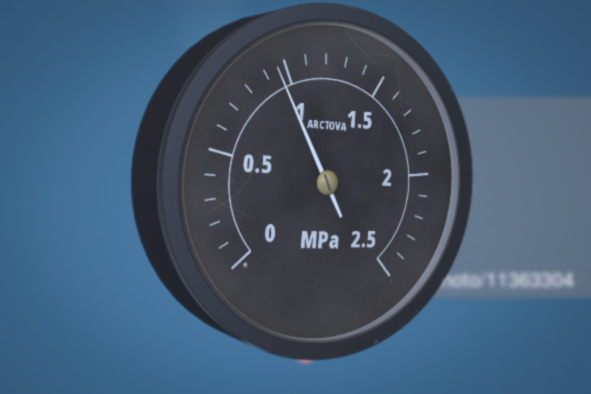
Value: 0.95 MPa
